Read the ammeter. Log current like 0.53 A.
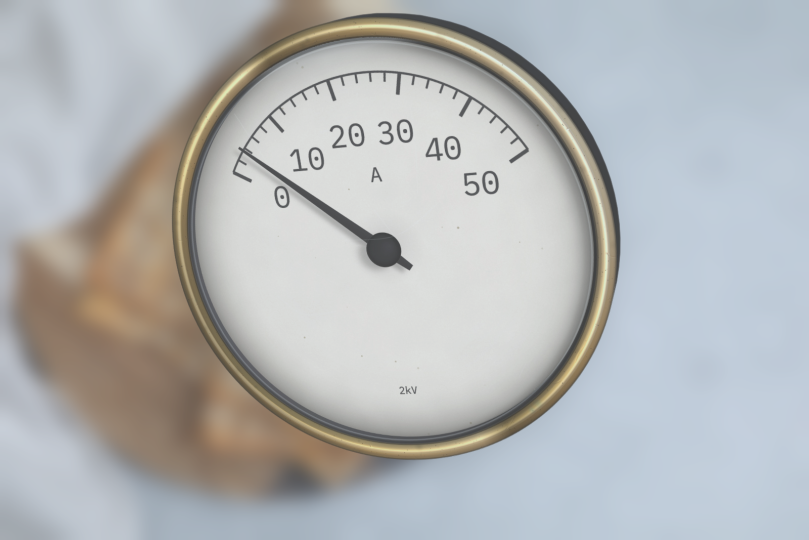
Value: 4 A
